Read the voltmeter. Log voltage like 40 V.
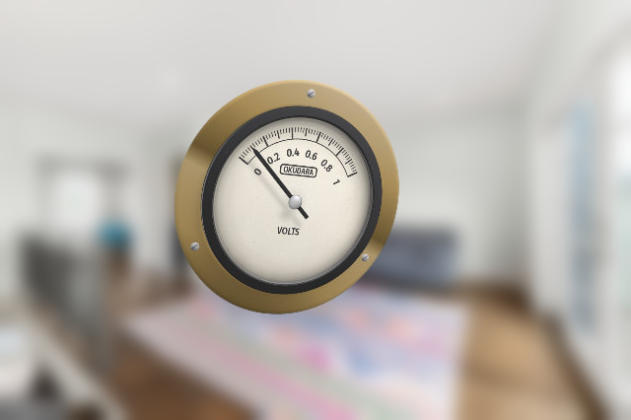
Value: 0.1 V
